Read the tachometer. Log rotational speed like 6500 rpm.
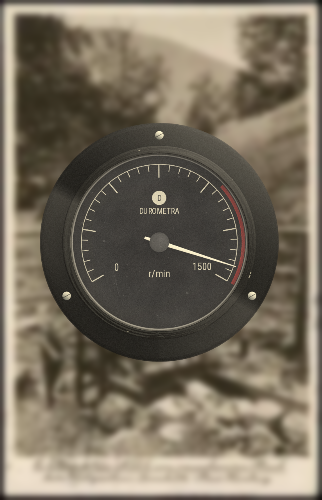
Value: 1425 rpm
